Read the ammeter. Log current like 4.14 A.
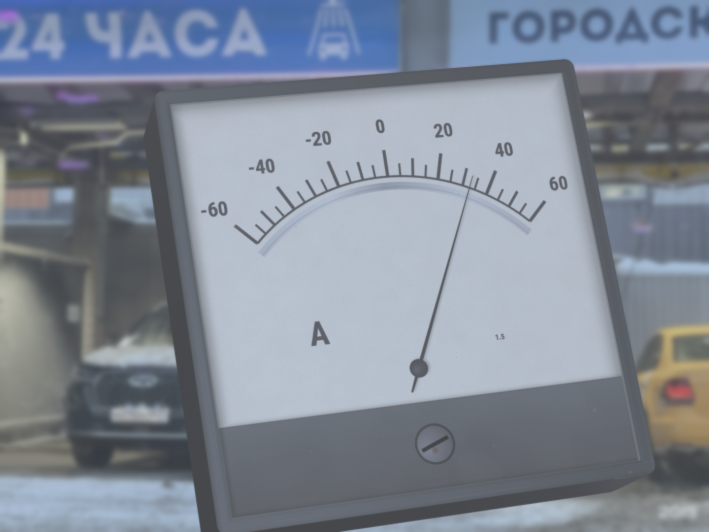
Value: 32.5 A
